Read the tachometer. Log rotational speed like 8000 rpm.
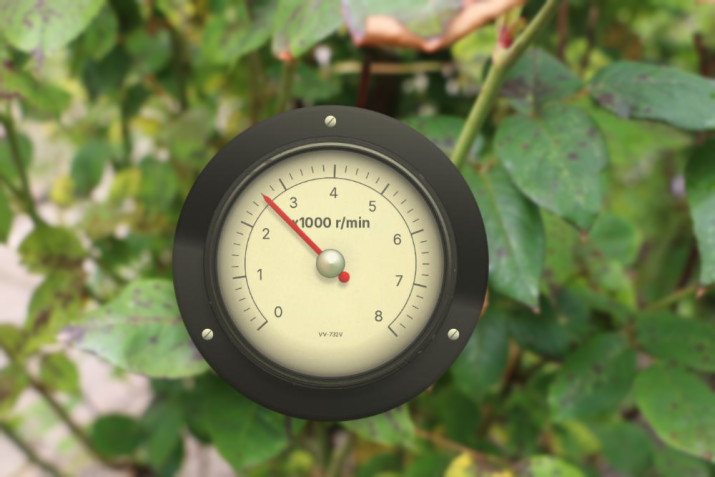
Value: 2600 rpm
